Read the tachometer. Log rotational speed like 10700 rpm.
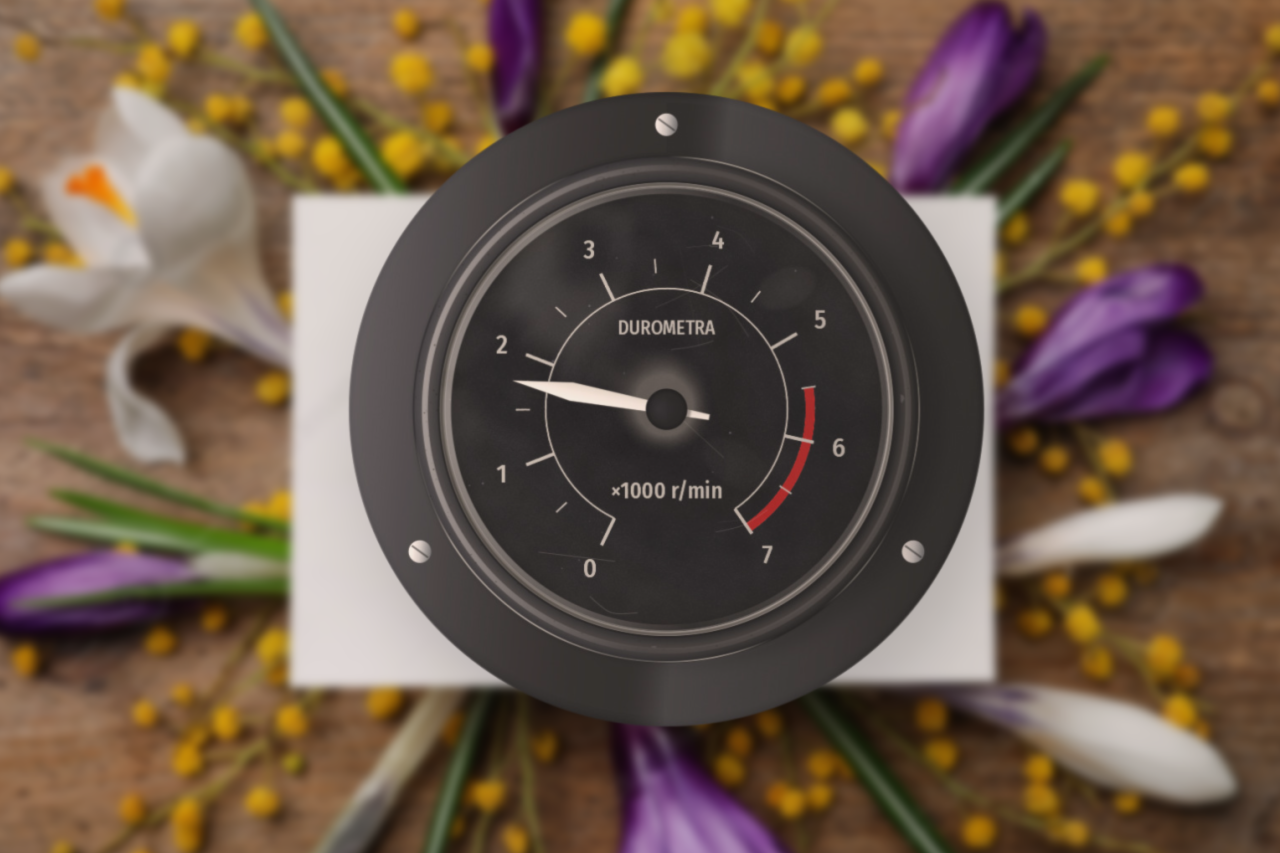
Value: 1750 rpm
